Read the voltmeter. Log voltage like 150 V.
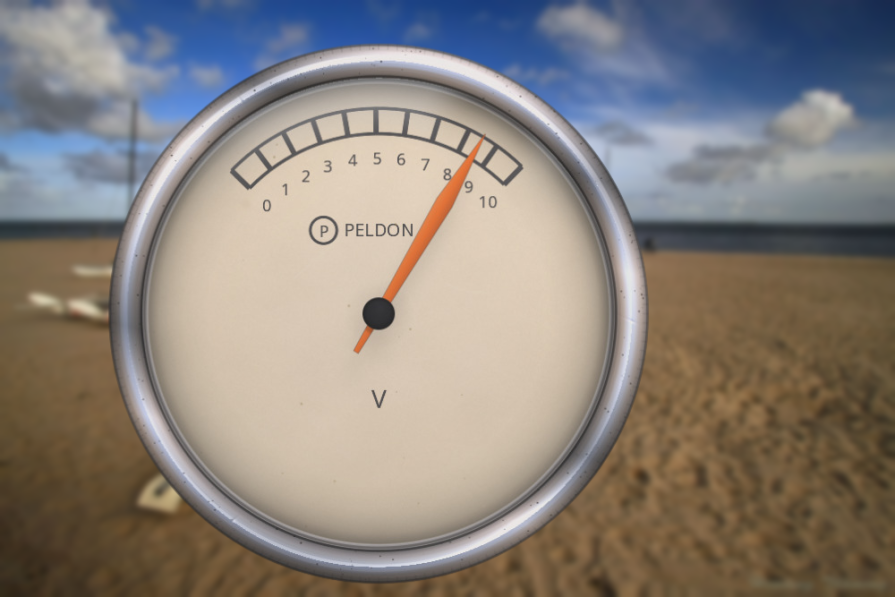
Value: 8.5 V
